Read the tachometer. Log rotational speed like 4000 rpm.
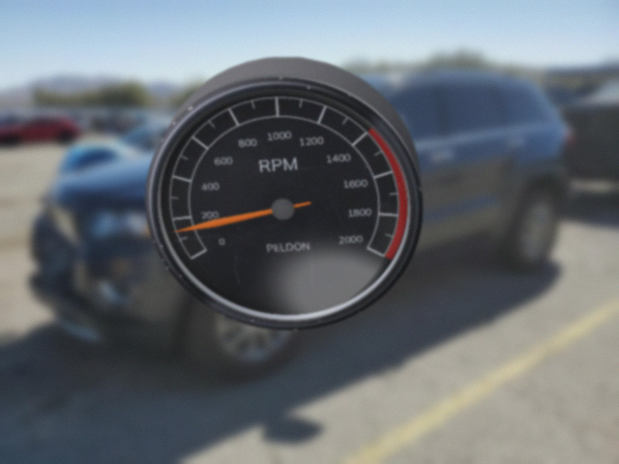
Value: 150 rpm
